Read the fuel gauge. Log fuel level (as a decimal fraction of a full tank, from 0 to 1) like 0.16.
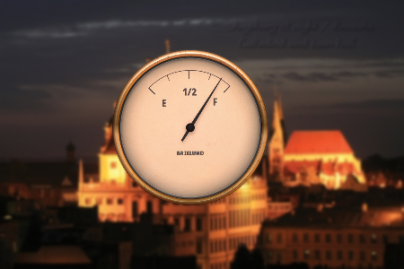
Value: 0.875
